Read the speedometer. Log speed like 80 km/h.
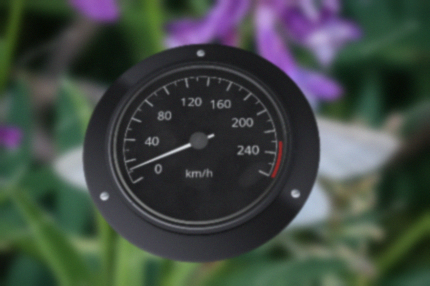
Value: 10 km/h
